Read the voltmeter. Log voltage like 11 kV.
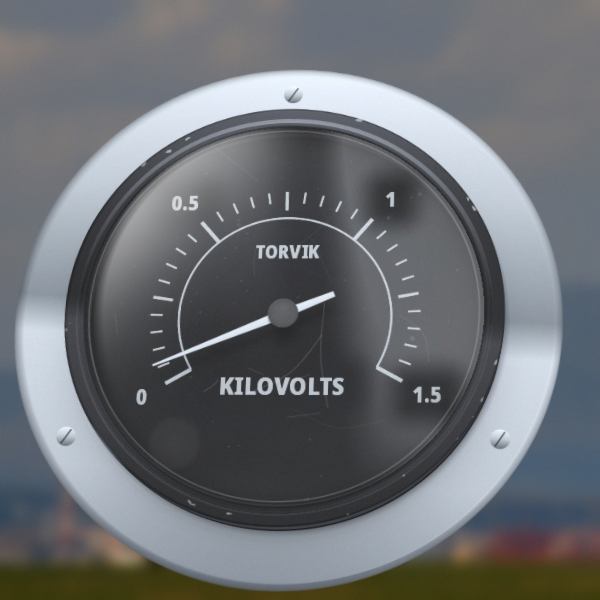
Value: 0.05 kV
